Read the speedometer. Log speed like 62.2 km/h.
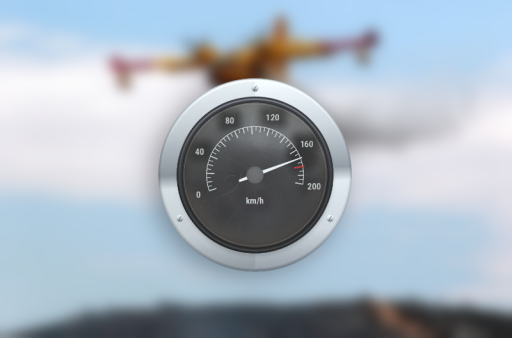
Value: 170 km/h
